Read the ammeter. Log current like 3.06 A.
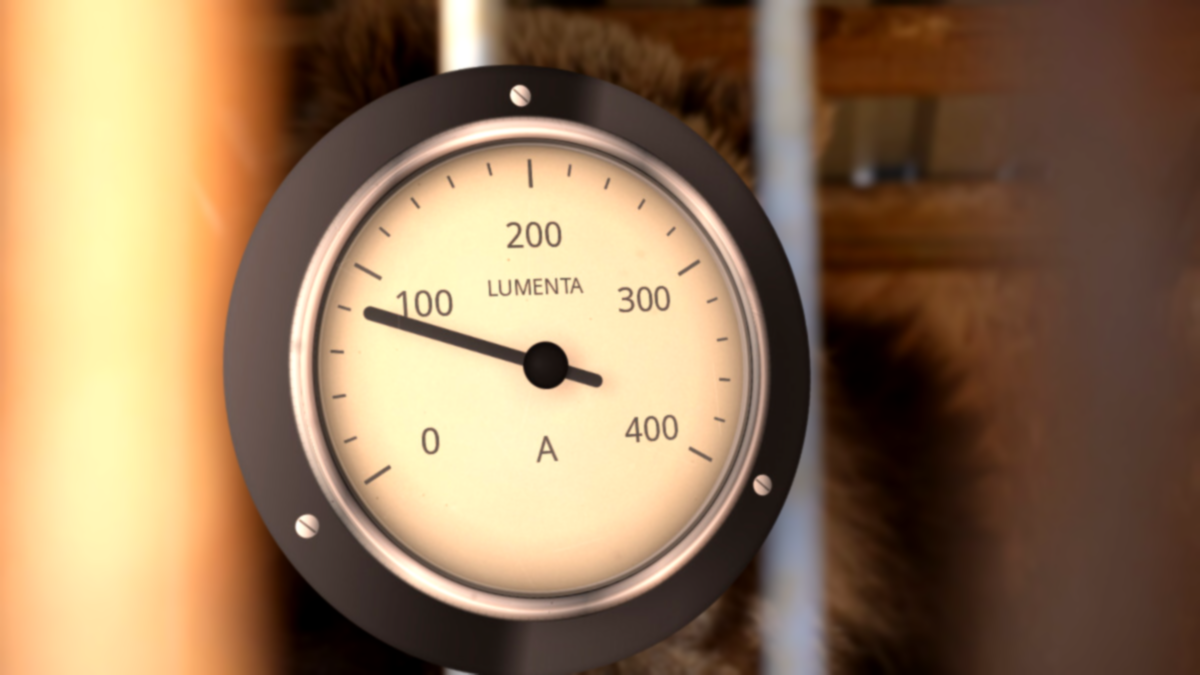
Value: 80 A
